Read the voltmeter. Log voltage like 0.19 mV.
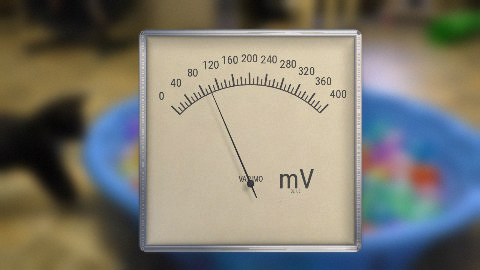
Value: 100 mV
